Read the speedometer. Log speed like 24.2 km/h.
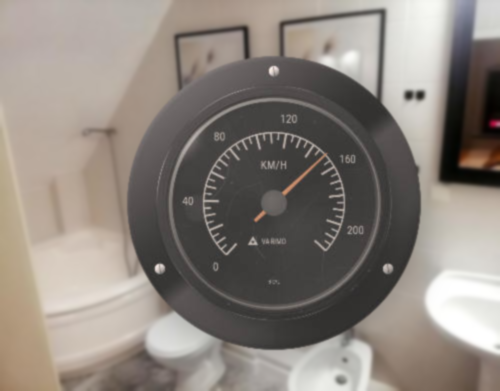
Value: 150 km/h
